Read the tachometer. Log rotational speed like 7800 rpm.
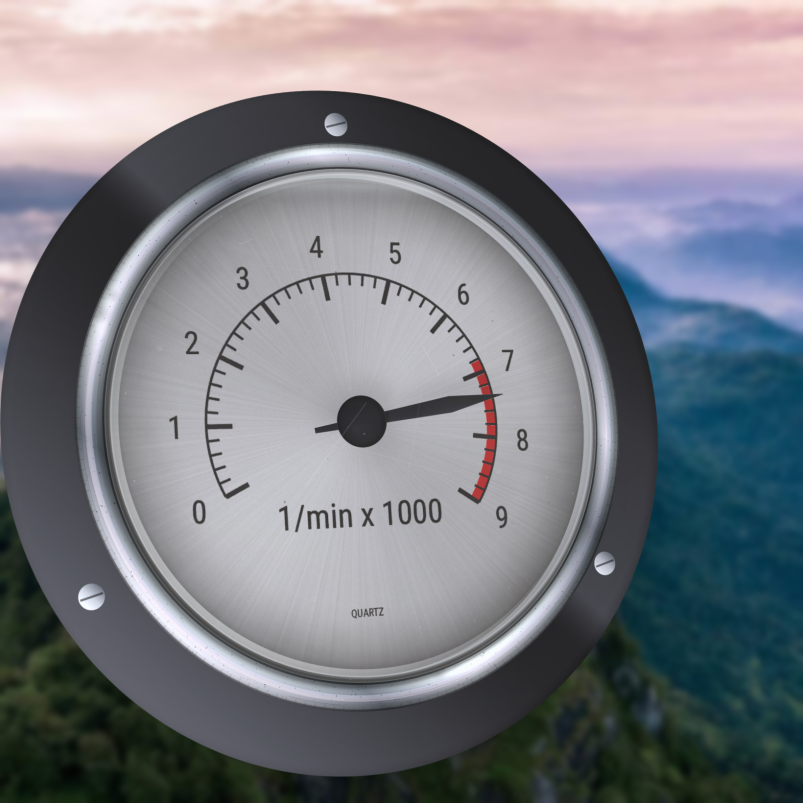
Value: 7400 rpm
